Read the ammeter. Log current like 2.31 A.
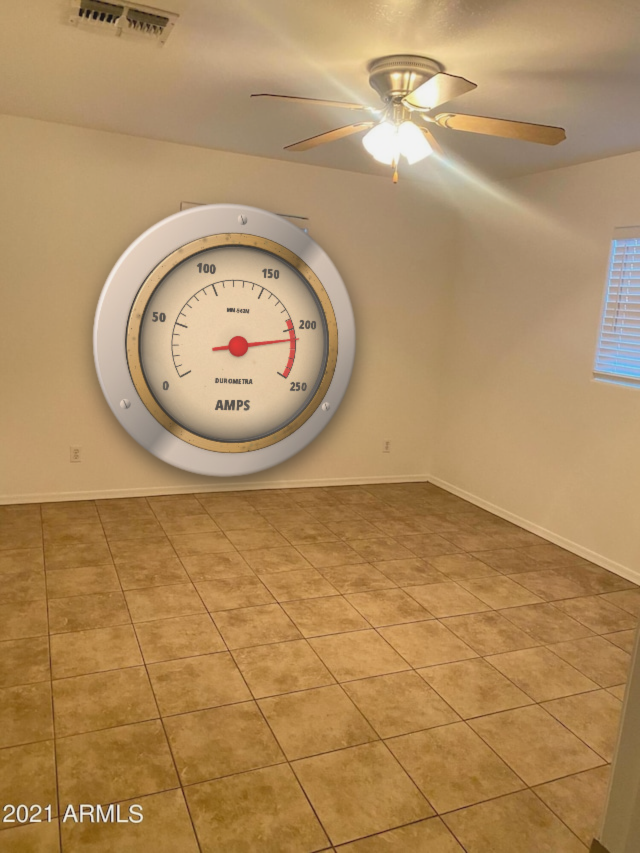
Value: 210 A
